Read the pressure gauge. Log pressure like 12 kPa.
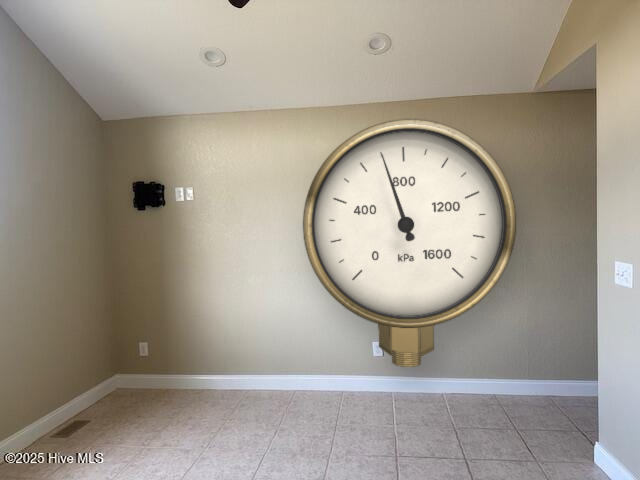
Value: 700 kPa
